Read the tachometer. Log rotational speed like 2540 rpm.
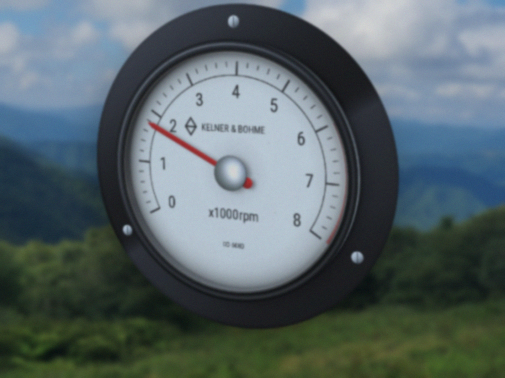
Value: 1800 rpm
